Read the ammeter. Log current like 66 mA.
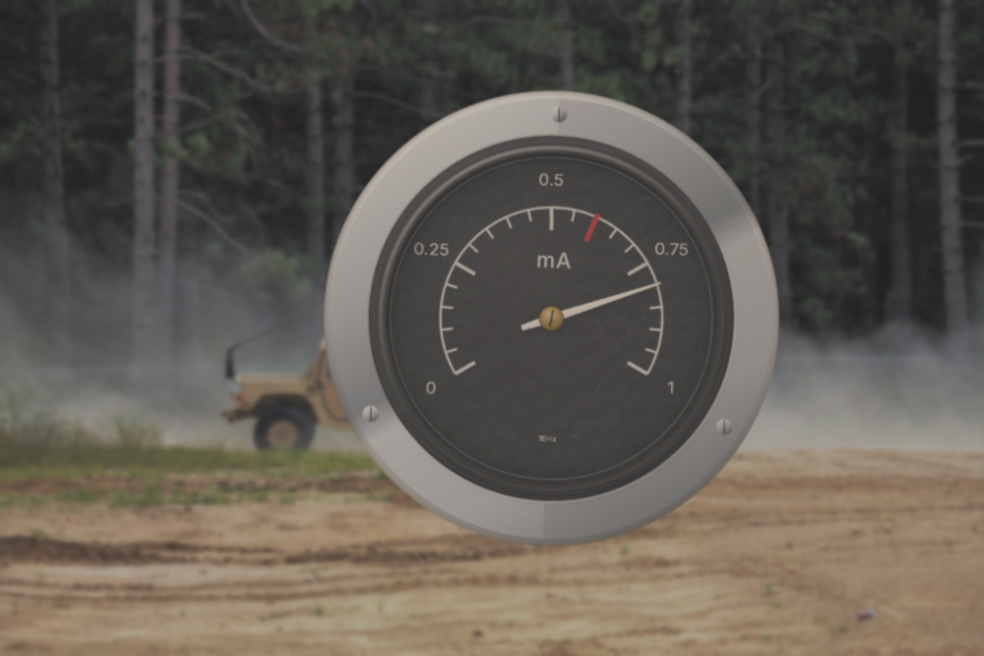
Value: 0.8 mA
